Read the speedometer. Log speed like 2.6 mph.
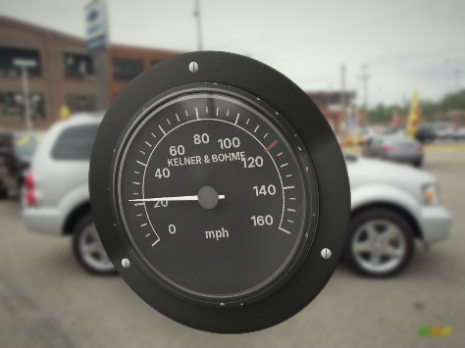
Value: 22.5 mph
